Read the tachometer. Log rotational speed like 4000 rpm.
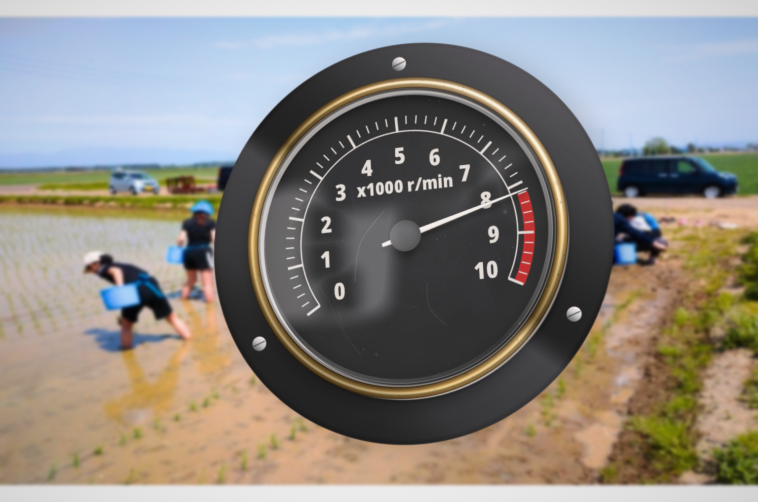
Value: 8200 rpm
